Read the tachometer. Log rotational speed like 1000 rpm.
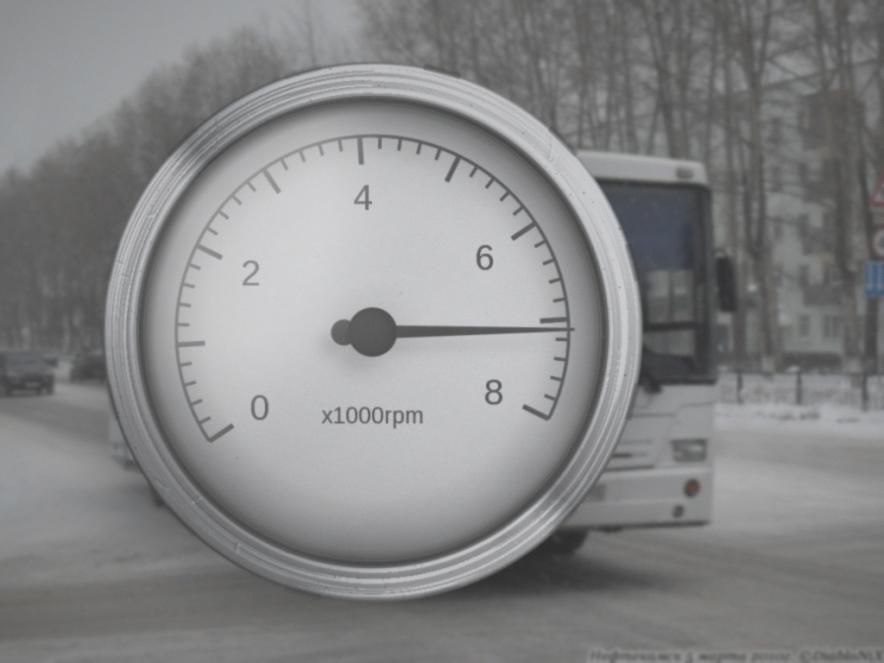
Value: 7100 rpm
